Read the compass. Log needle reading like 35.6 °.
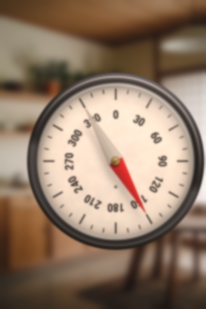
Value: 150 °
